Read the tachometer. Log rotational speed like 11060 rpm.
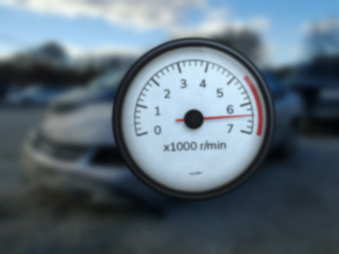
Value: 6400 rpm
